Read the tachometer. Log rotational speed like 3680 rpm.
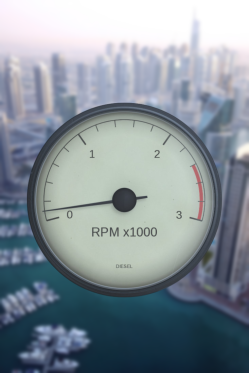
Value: 100 rpm
